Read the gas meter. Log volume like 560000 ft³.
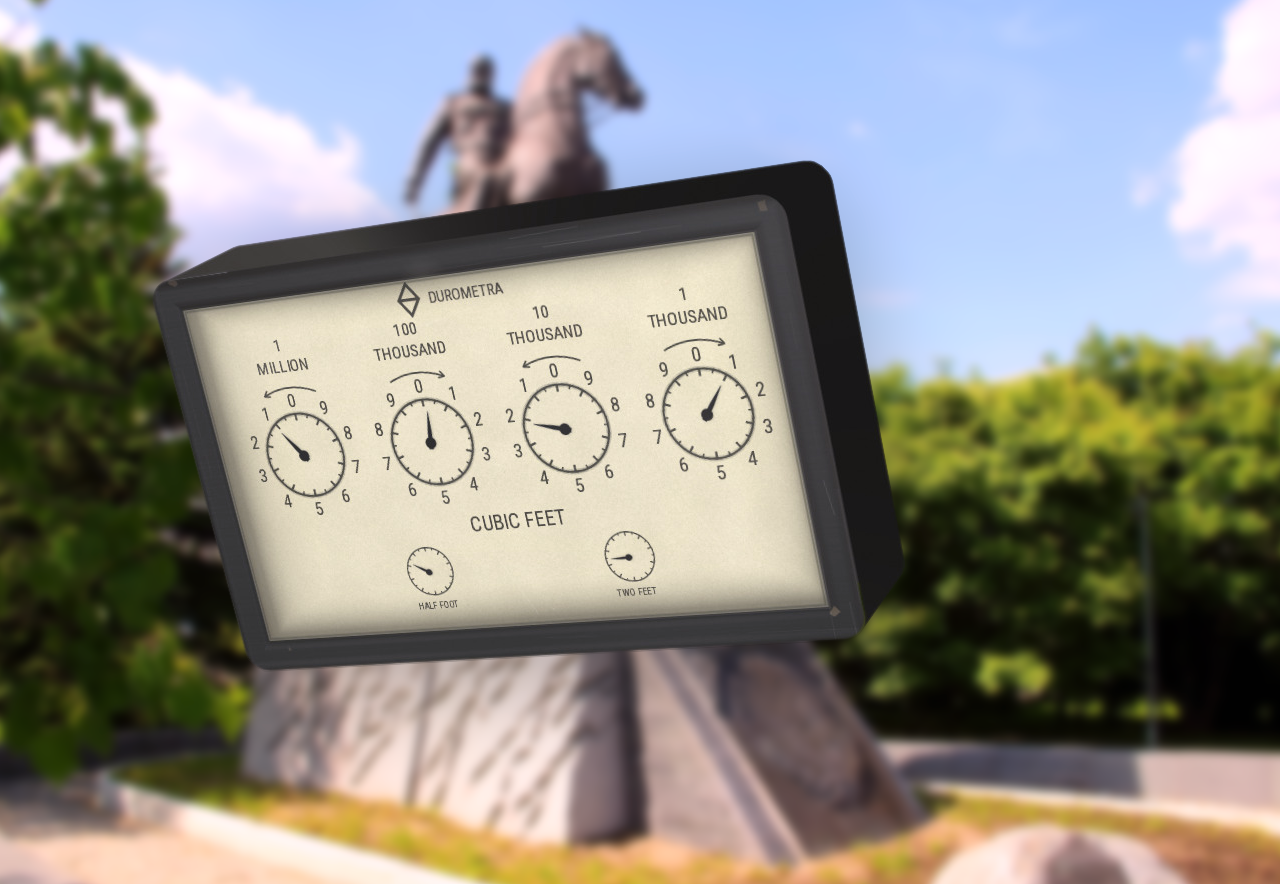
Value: 102100 ft³
